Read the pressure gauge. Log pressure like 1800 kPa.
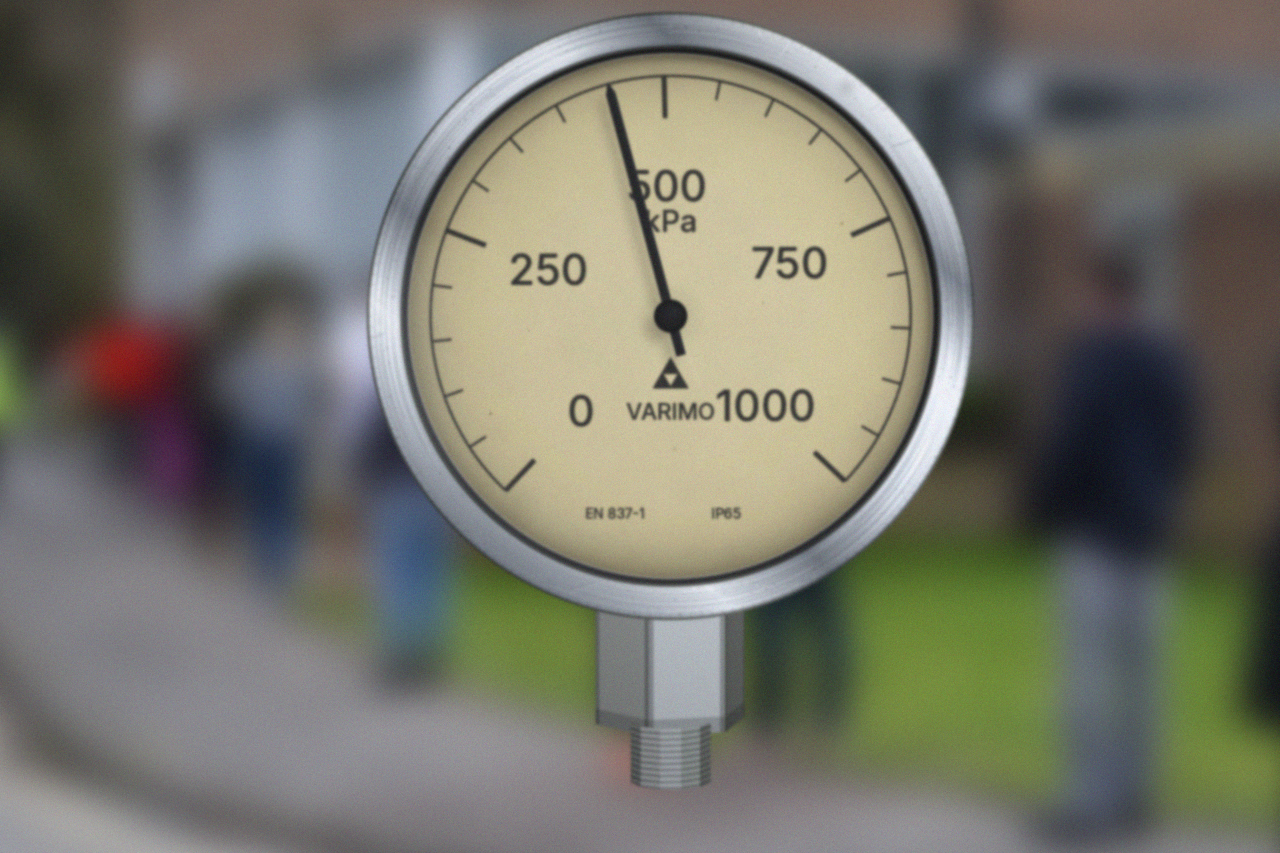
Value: 450 kPa
